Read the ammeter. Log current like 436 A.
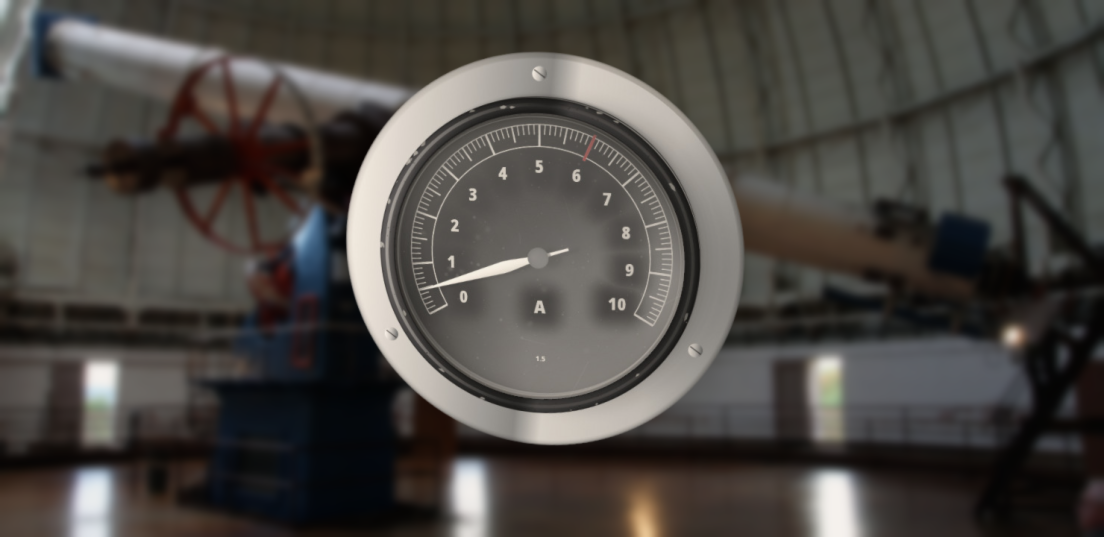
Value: 0.5 A
